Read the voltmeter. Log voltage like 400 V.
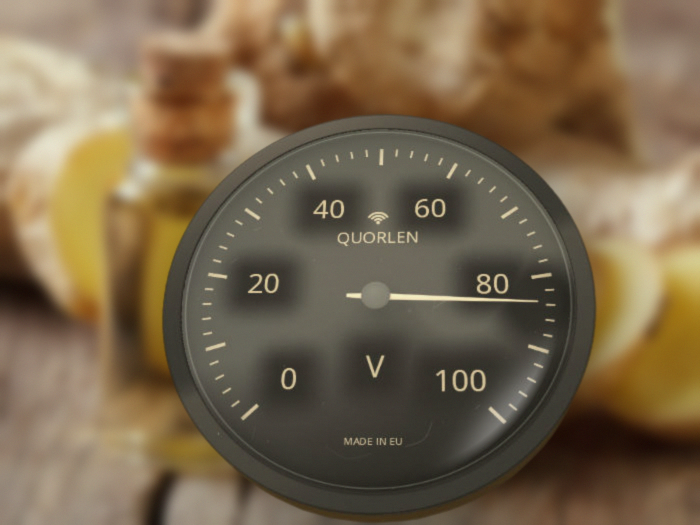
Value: 84 V
